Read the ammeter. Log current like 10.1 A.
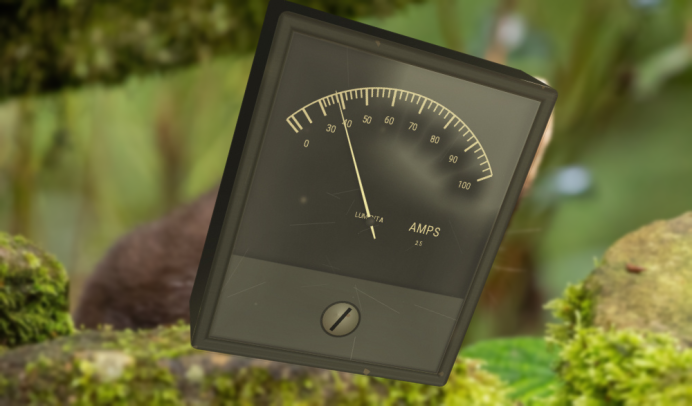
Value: 38 A
